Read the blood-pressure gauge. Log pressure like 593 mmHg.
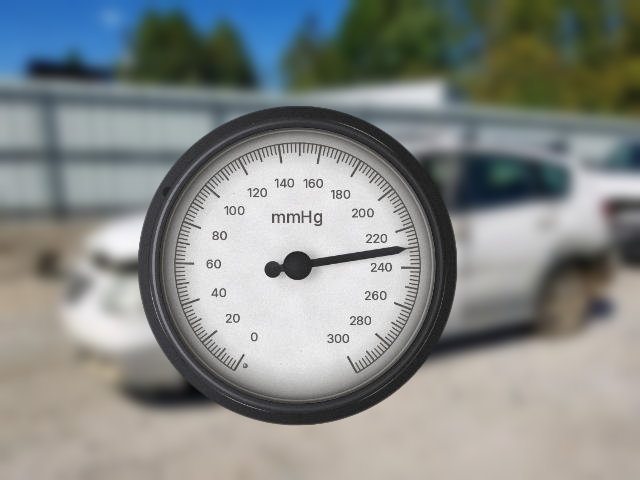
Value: 230 mmHg
